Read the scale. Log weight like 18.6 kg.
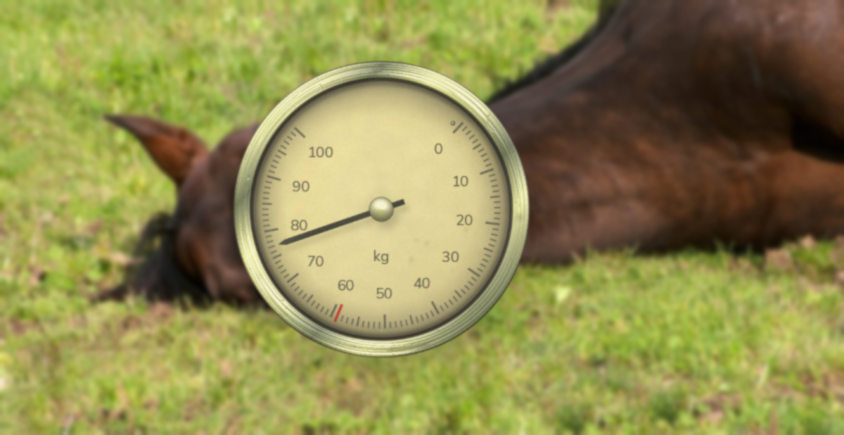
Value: 77 kg
